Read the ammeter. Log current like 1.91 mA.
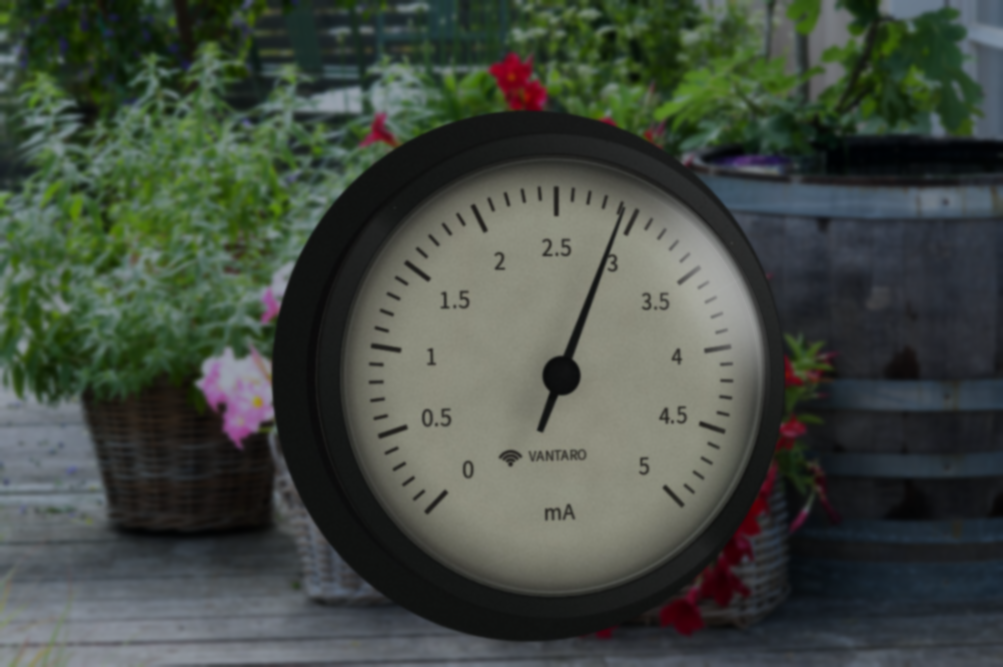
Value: 2.9 mA
